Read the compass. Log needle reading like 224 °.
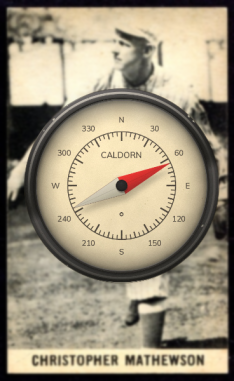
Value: 65 °
